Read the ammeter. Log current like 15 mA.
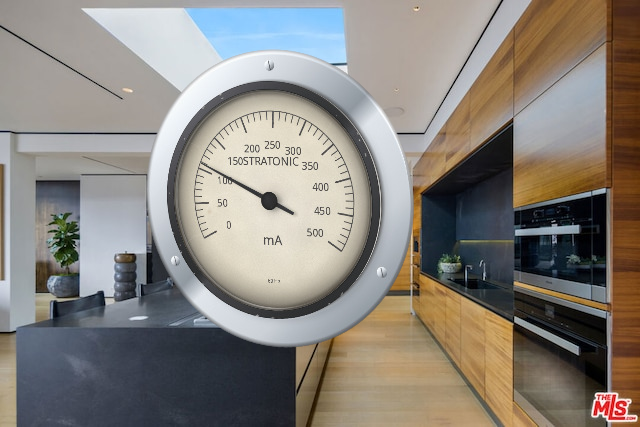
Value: 110 mA
